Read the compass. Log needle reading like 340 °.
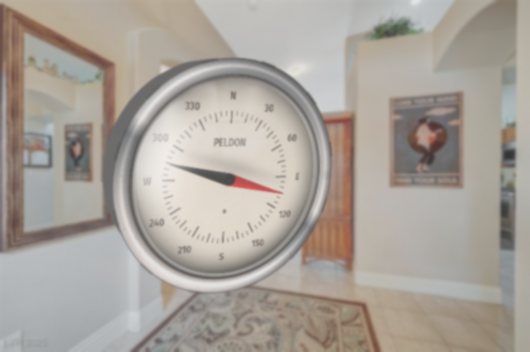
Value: 105 °
